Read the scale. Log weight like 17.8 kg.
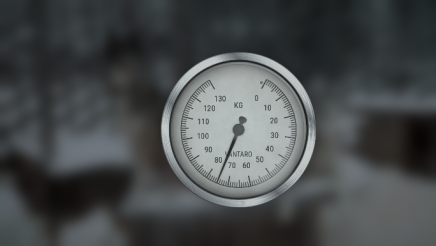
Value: 75 kg
